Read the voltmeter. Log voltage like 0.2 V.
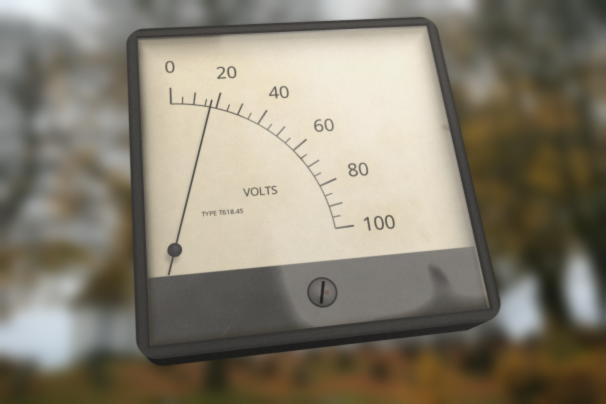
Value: 17.5 V
